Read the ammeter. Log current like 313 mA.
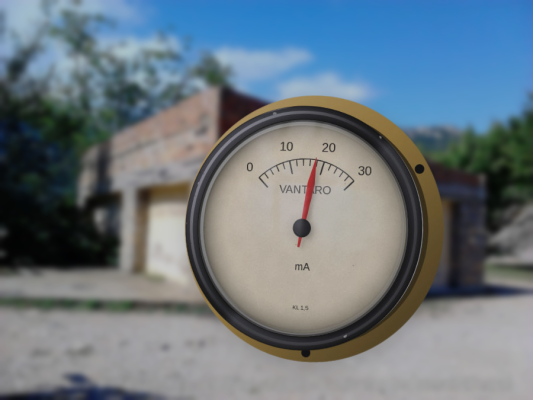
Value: 18 mA
